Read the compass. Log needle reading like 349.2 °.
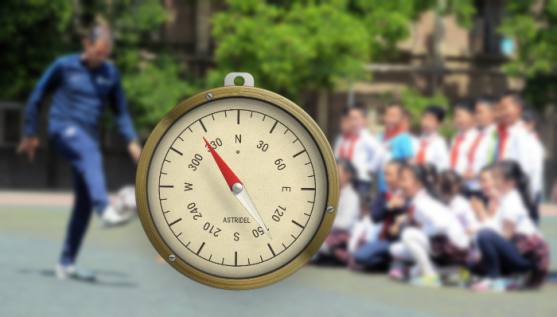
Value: 325 °
